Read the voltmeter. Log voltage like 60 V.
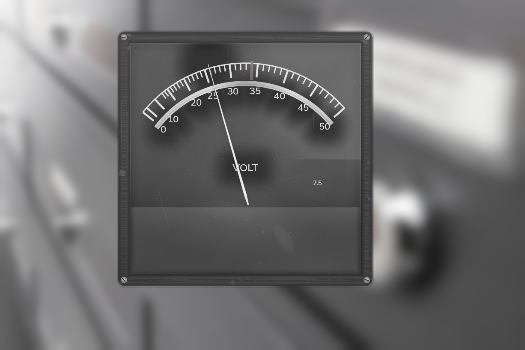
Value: 26 V
